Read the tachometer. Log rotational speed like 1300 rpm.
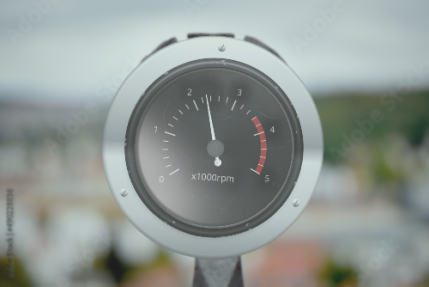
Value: 2300 rpm
